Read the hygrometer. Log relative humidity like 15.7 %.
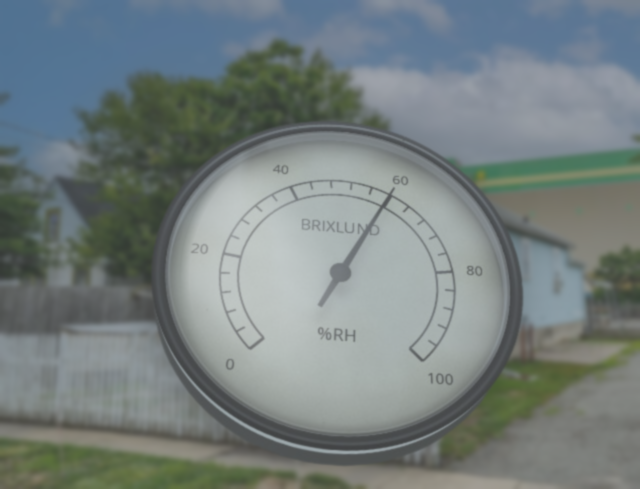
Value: 60 %
